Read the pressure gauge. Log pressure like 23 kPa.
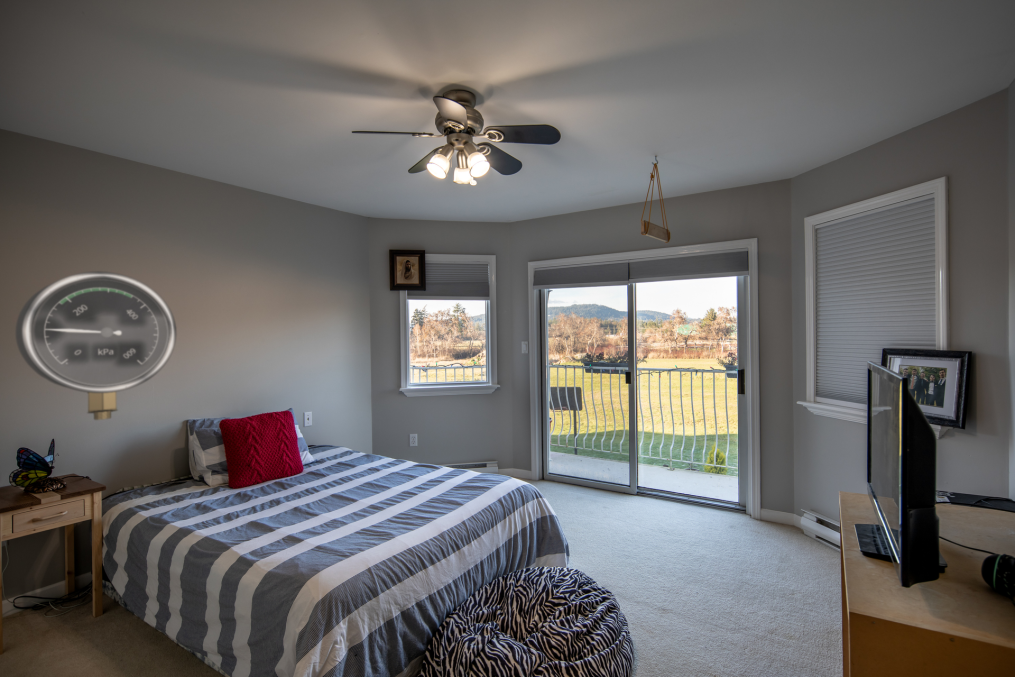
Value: 100 kPa
